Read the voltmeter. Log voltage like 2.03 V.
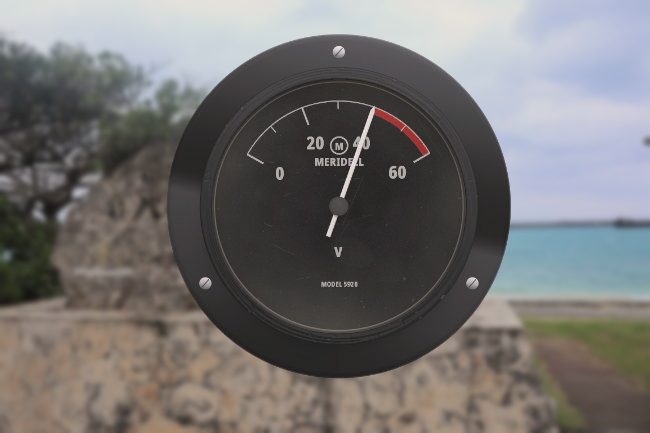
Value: 40 V
